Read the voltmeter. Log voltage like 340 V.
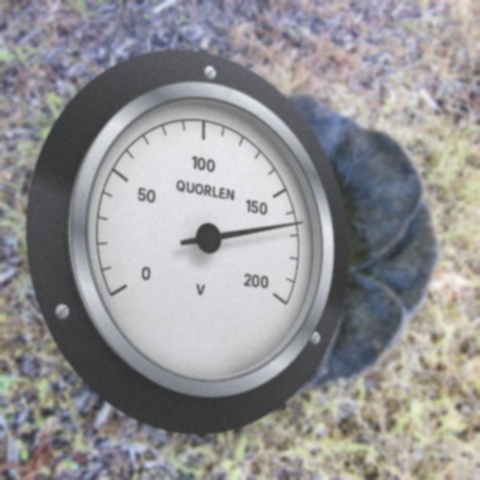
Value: 165 V
